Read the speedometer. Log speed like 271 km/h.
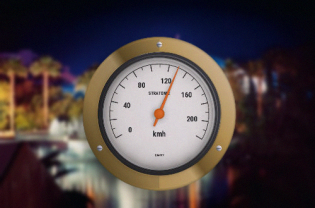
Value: 130 km/h
